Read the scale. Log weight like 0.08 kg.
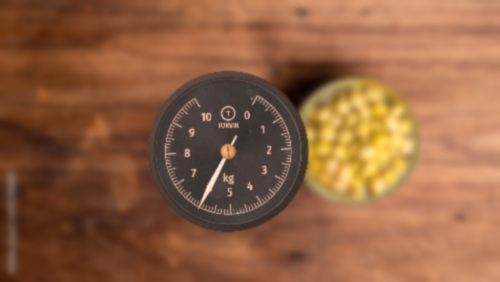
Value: 6 kg
